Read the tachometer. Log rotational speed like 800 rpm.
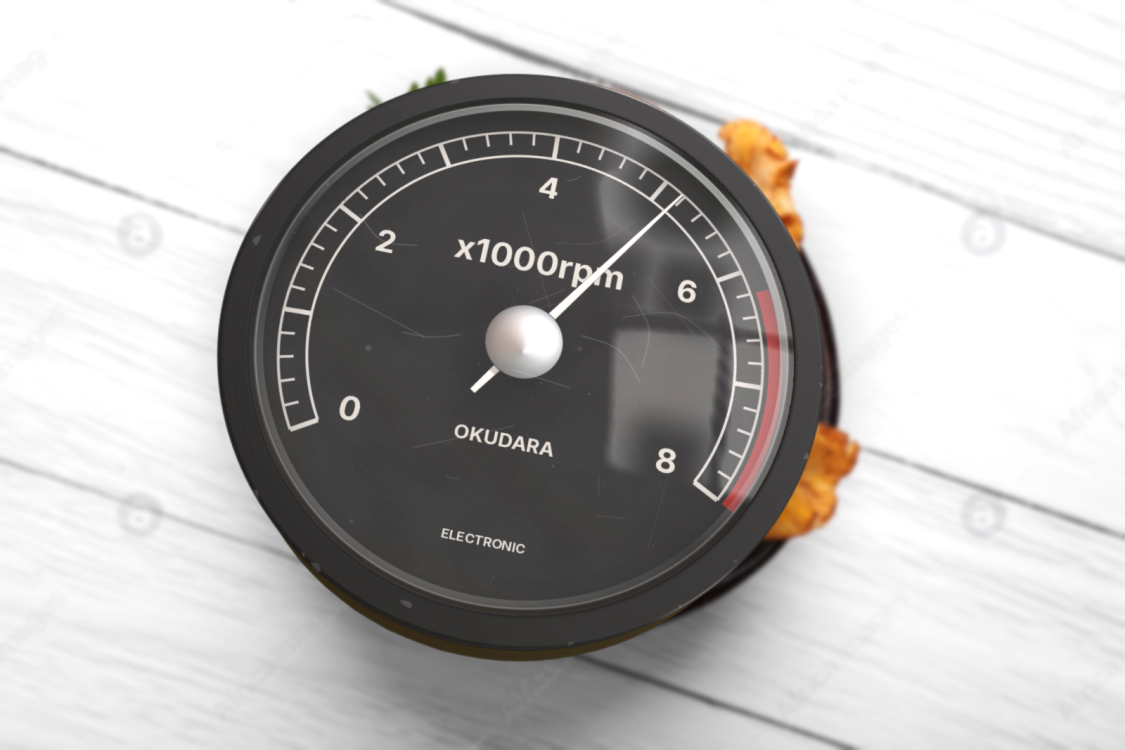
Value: 5200 rpm
